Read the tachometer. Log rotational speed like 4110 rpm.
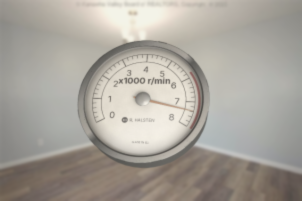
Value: 7400 rpm
